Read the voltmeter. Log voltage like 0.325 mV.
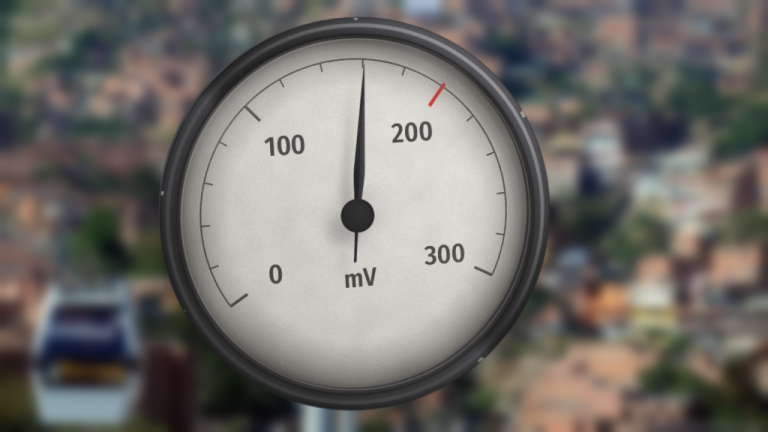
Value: 160 mV
